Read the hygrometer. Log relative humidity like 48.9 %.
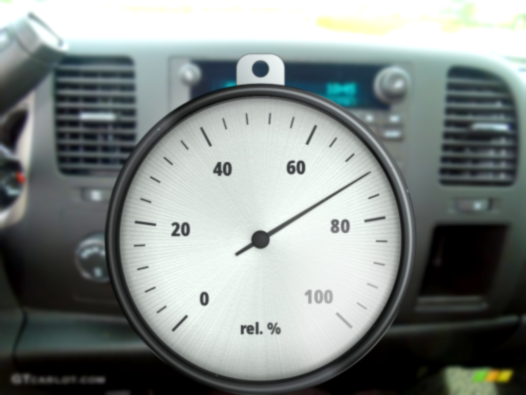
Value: 72 %
